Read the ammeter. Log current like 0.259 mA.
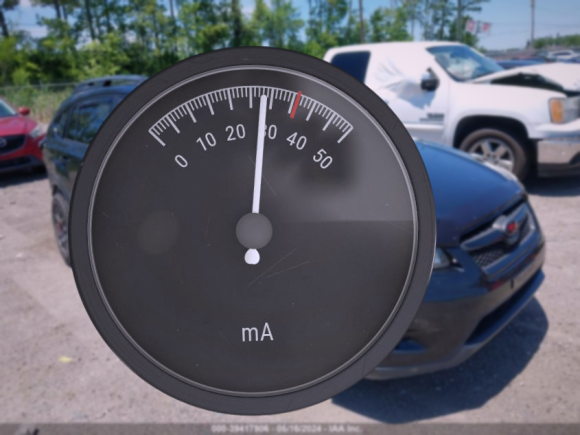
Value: 28 mA
